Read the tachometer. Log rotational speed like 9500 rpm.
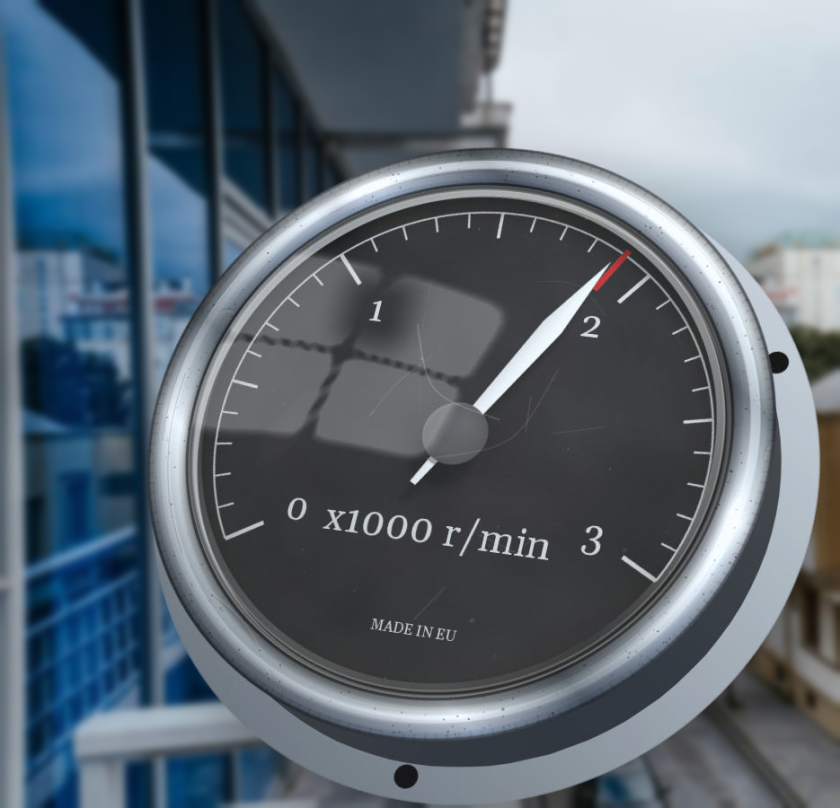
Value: 1900 rpm
